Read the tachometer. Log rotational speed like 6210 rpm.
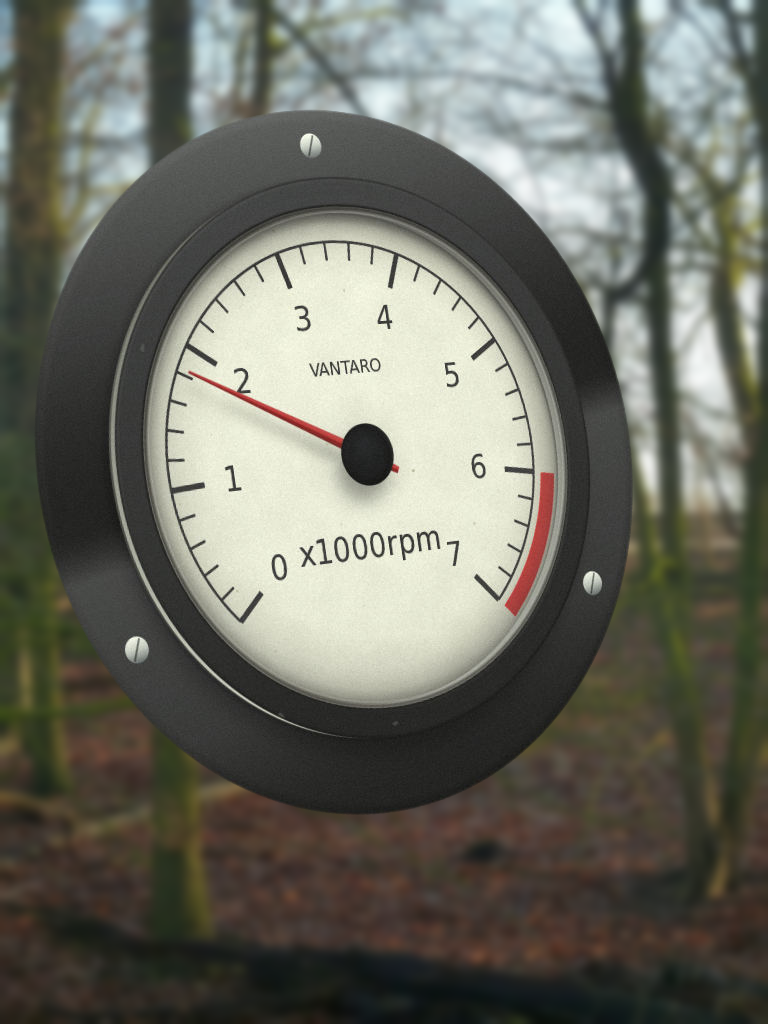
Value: 1800 rpm
